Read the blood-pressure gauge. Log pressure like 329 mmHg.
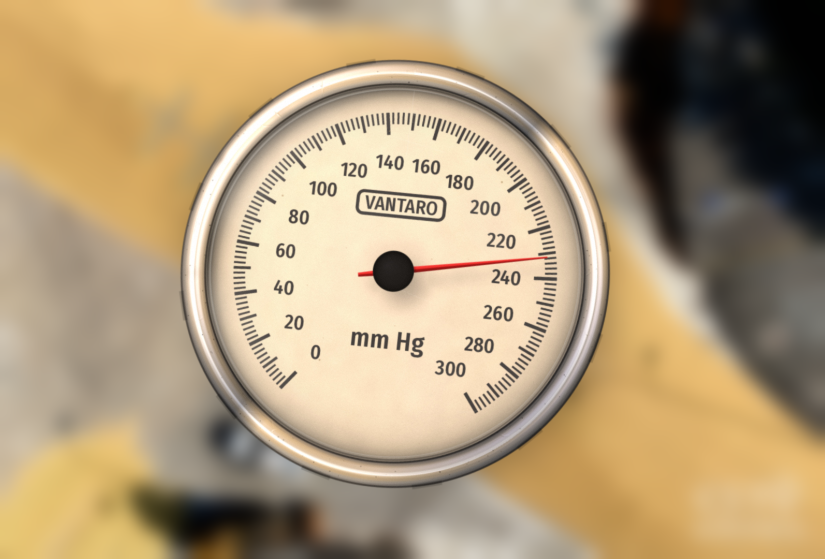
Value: 232 mmHg
